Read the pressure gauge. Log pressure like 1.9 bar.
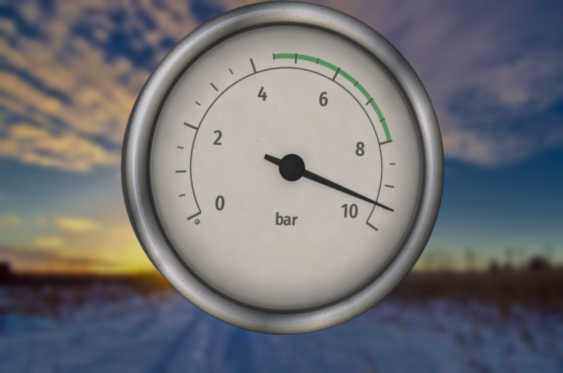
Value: 9.5 bar
